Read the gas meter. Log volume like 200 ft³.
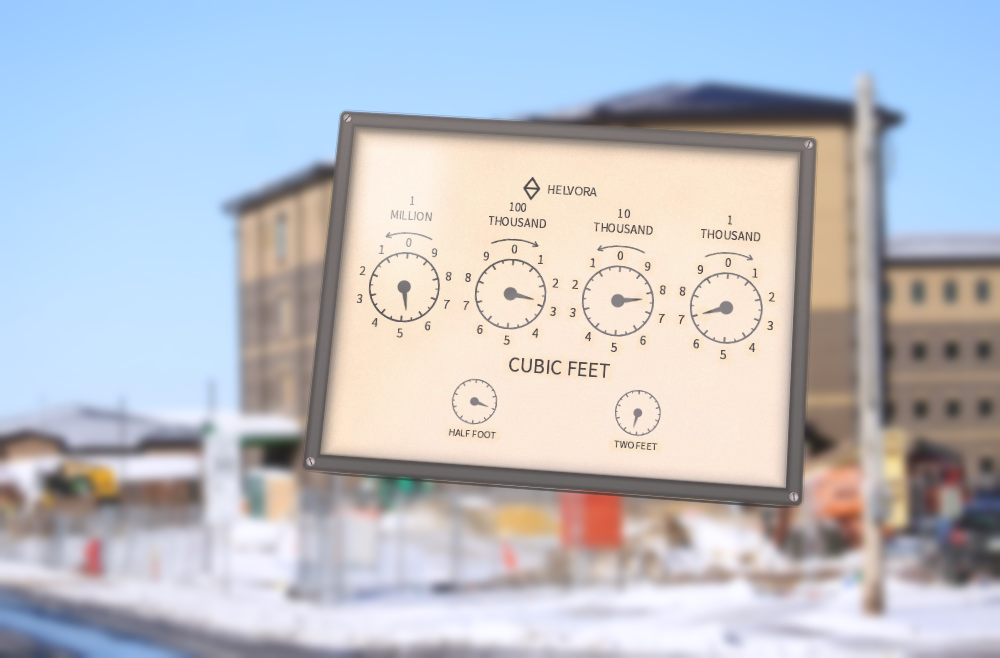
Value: 527700 ft³
